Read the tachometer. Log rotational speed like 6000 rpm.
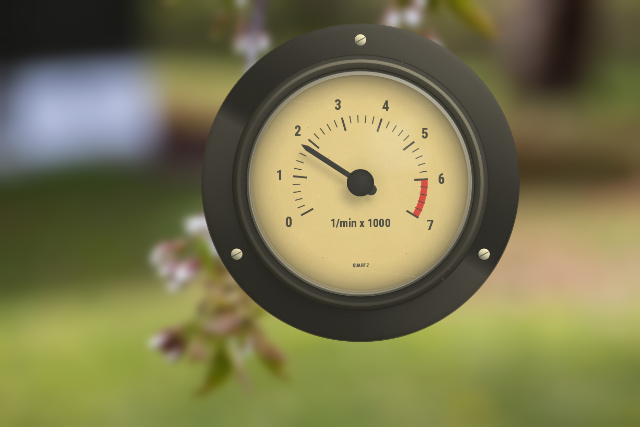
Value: 1800 rpm
